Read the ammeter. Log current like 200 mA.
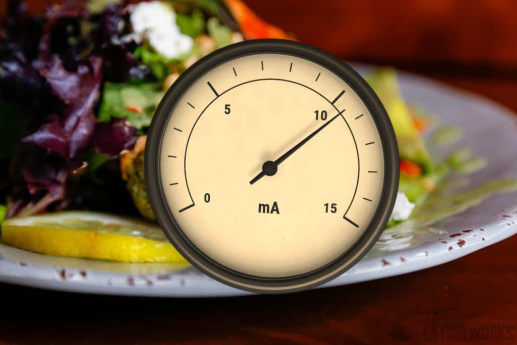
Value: 10.5 mA
